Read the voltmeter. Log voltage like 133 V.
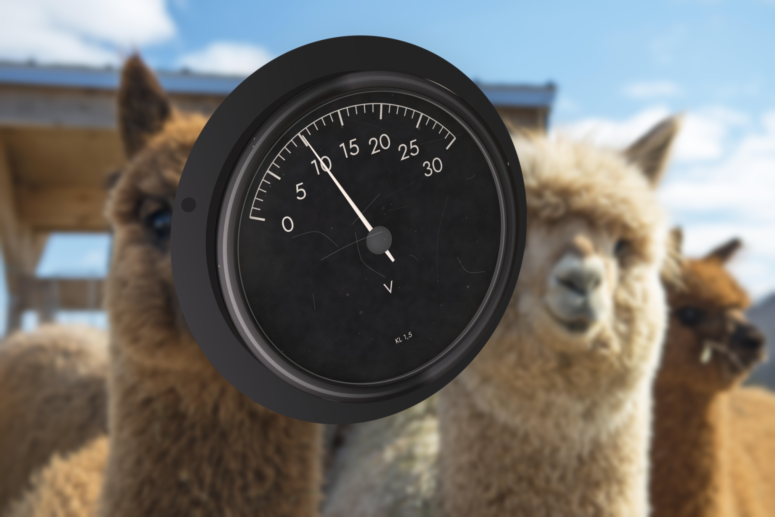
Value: 10 V
